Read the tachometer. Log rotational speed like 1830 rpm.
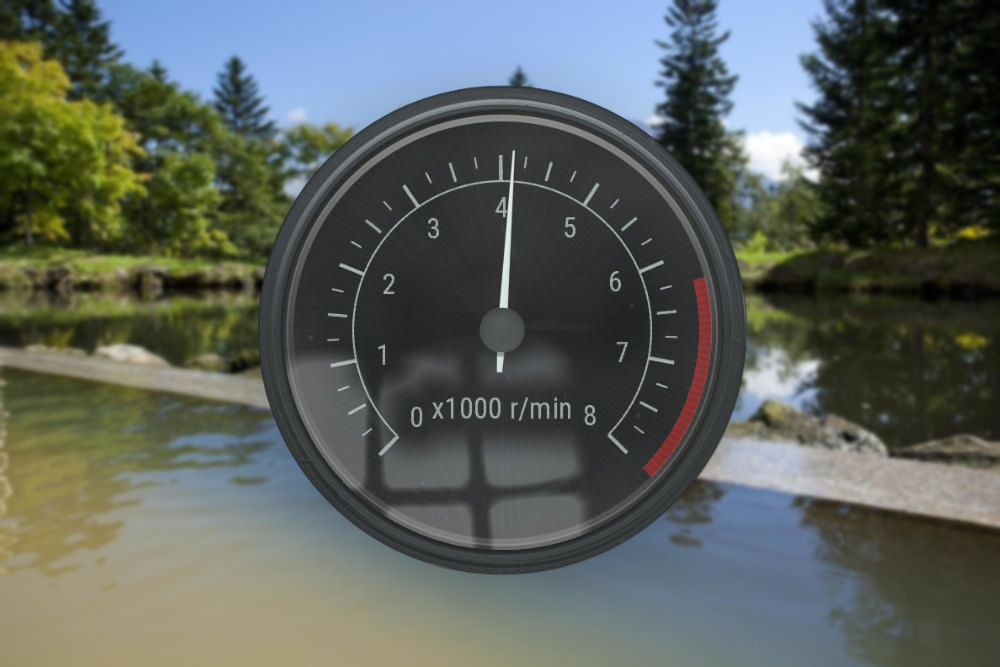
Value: 4125 rpm
